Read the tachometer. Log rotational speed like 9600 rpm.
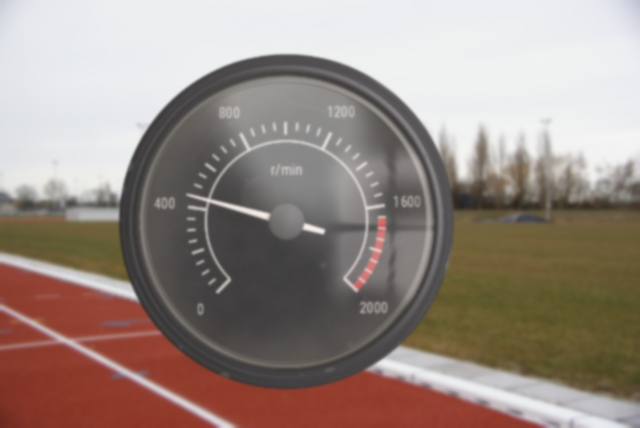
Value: 450 rpm
